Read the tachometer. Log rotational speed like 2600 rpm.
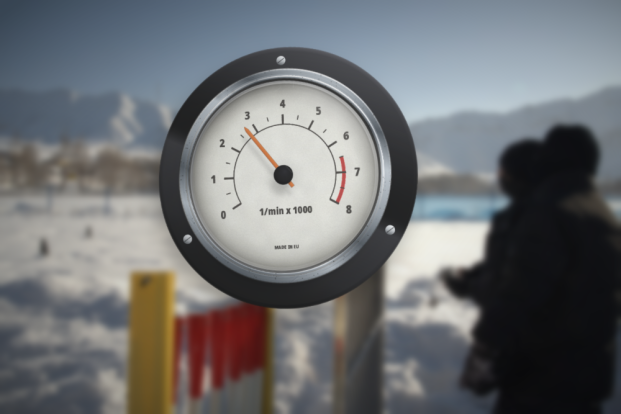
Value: 2750 rpm
